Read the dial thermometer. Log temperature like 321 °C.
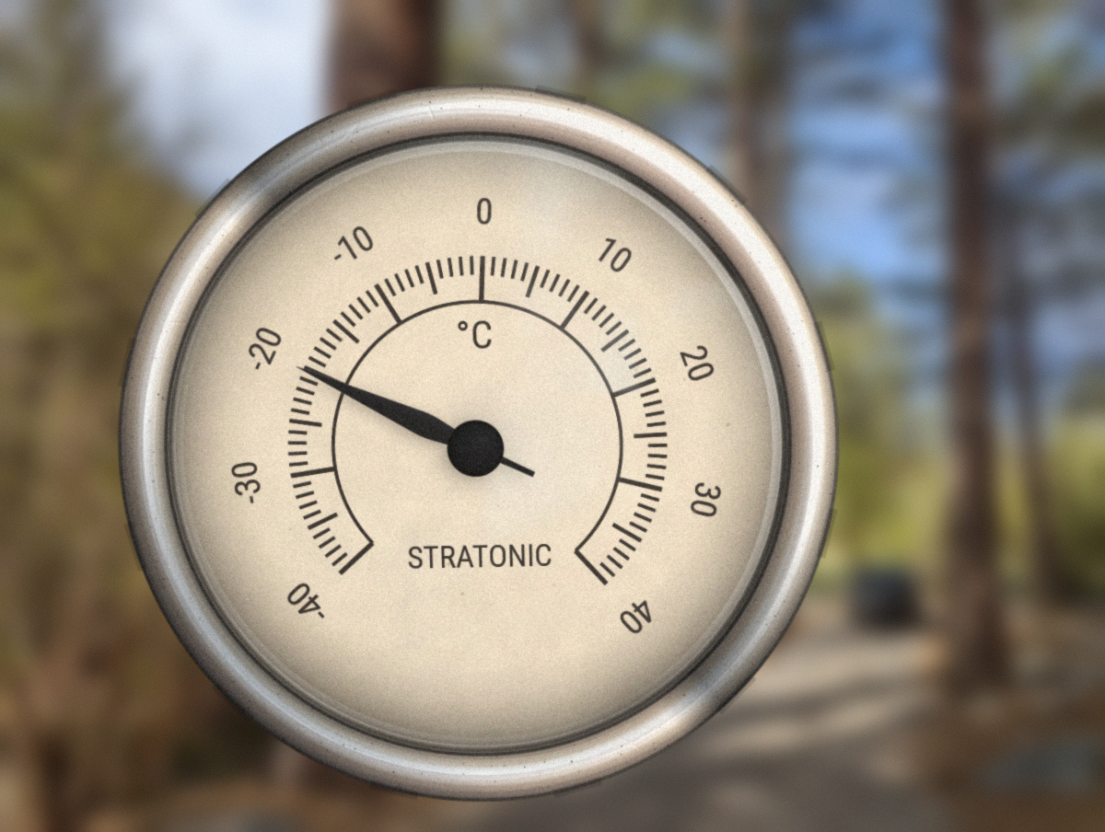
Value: -20 °C
